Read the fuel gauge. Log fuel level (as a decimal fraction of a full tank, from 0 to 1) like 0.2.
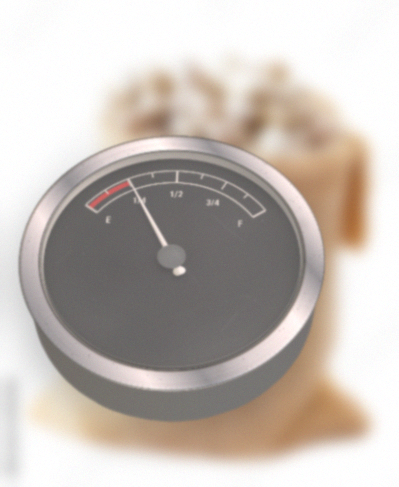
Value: 0.25
